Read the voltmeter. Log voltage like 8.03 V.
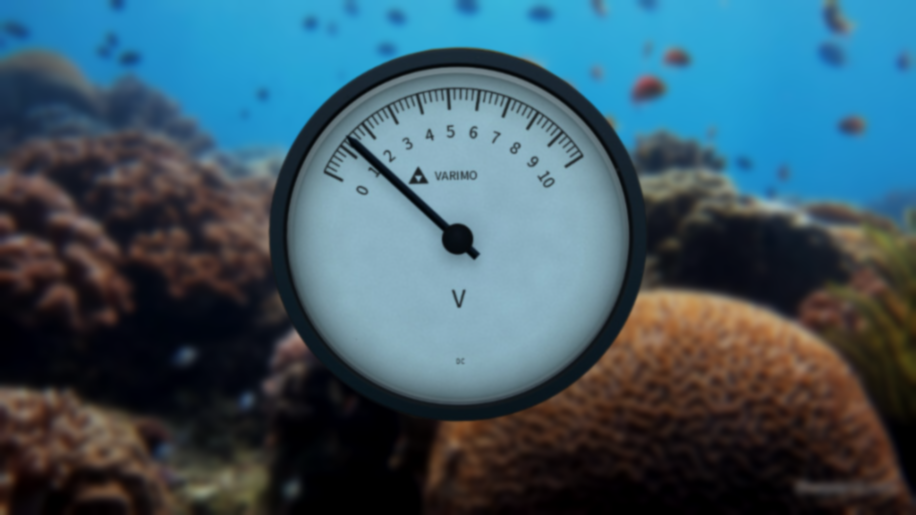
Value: 1.4 V
